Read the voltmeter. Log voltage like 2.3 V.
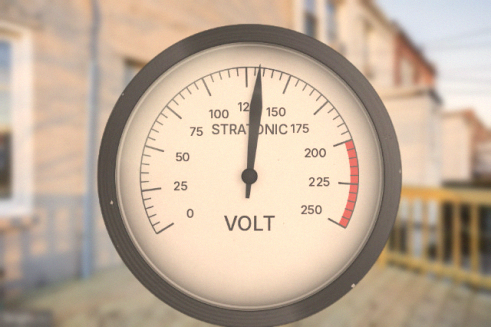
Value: 132.5 V
